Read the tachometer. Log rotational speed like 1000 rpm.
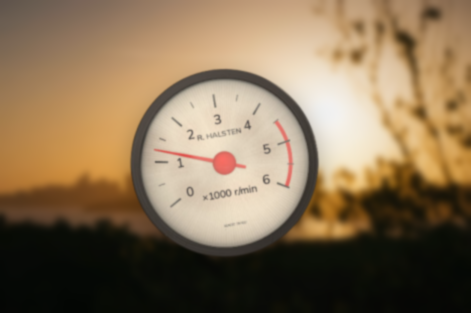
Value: 1250 rpm
